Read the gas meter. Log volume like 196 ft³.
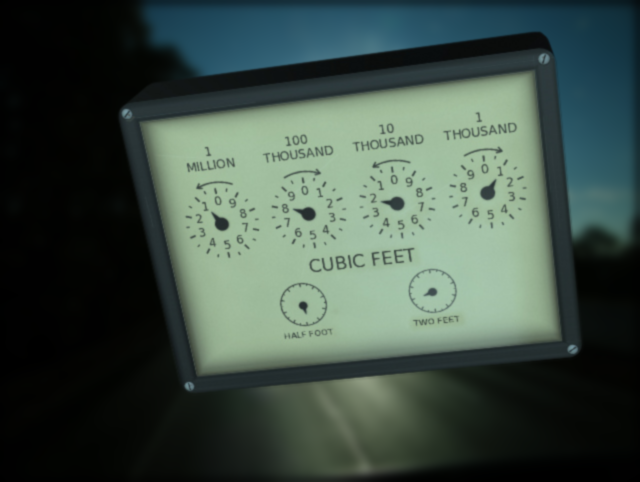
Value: 82100 ft³
